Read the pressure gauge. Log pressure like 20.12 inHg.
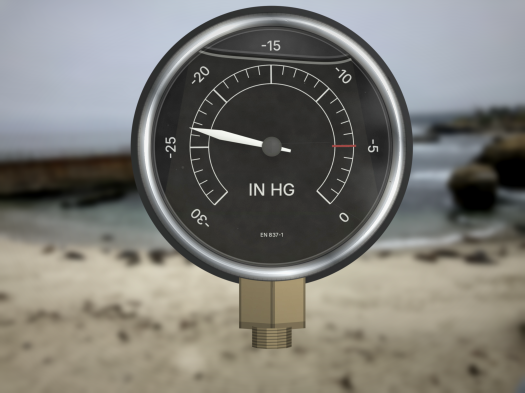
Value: -23.5 inHg
